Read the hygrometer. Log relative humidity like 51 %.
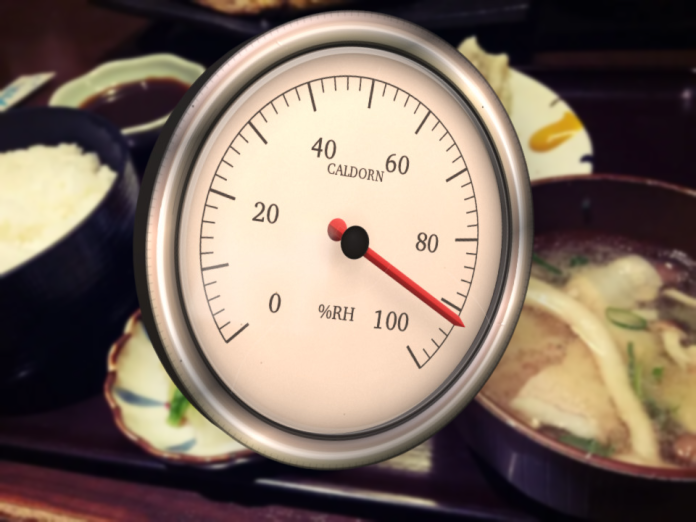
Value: 92 %
